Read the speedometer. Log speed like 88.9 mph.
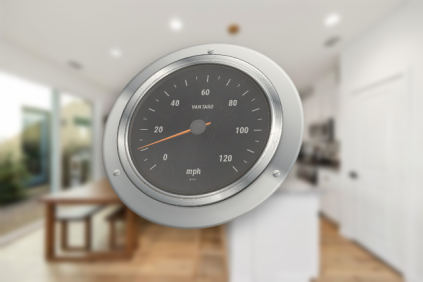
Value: 10 mph
